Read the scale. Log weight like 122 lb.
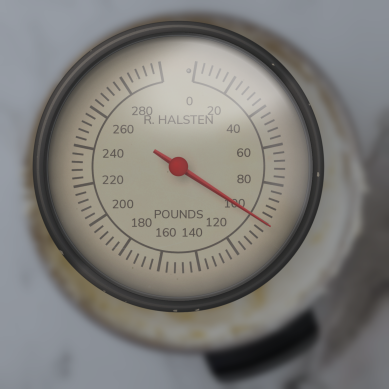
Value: 100 lb
